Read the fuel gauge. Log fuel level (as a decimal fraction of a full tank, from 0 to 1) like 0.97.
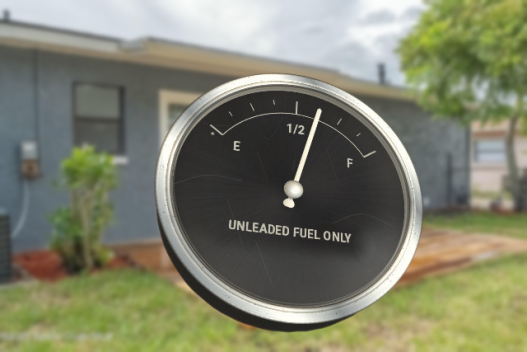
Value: 0.625
